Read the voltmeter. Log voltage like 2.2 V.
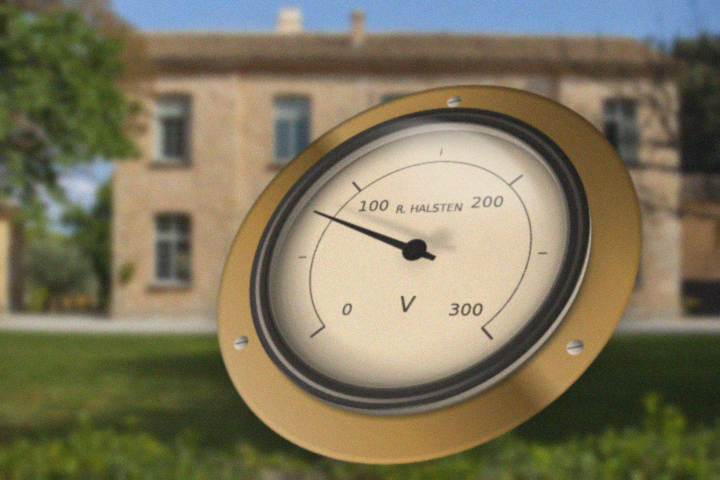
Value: 75 V
